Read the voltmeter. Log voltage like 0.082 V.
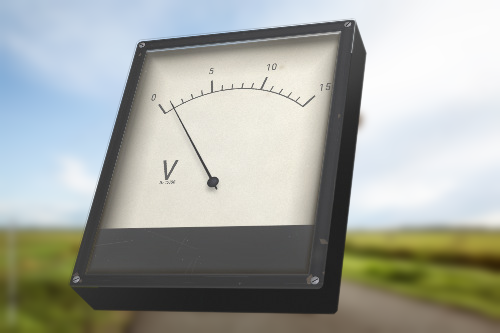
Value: 1 V
